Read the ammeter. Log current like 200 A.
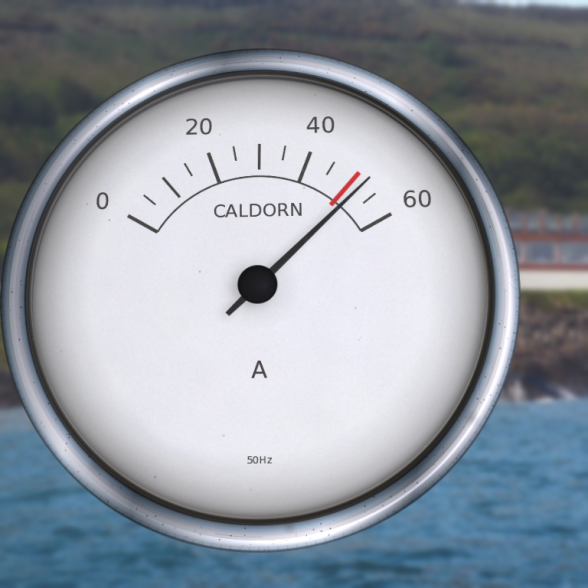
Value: 52.5 A
